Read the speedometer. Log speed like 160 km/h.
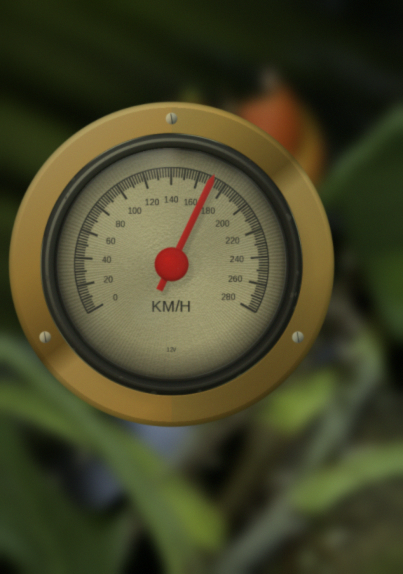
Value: 170 km/h
